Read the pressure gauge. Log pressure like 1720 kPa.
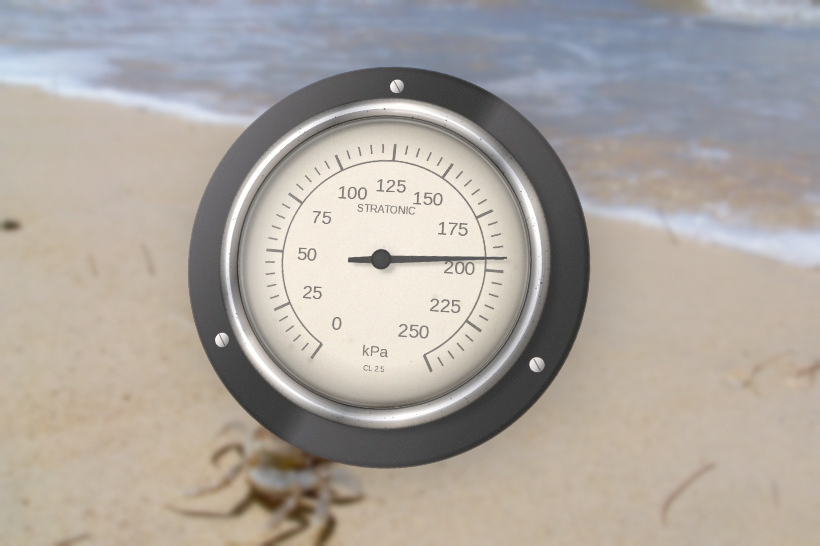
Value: 195 kPa
